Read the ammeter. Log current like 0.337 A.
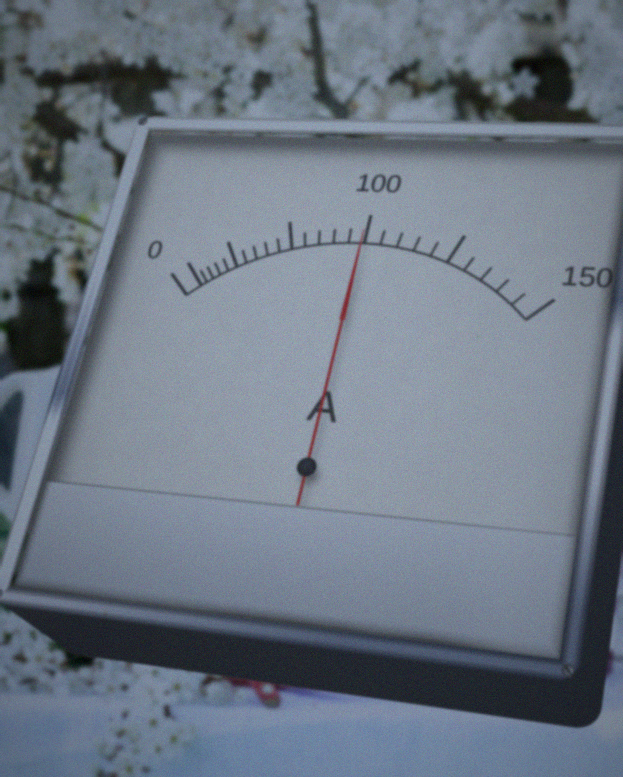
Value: 100 A
